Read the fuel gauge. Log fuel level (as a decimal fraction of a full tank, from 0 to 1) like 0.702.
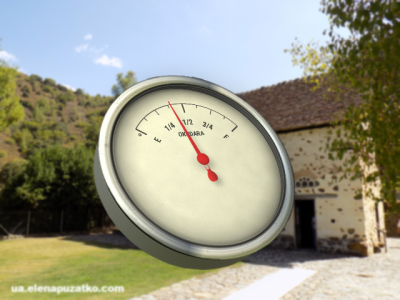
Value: 0.375
